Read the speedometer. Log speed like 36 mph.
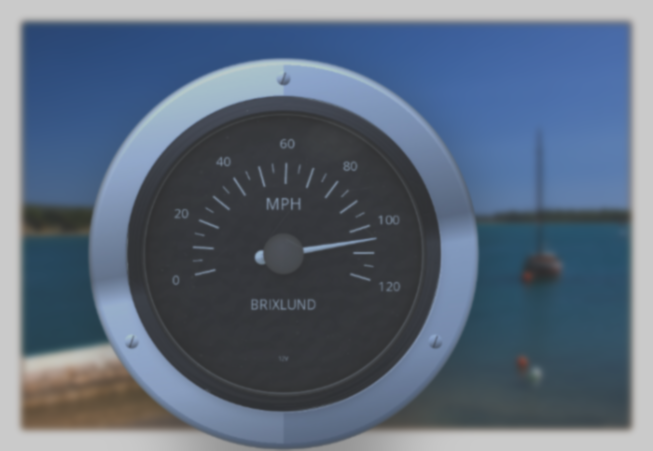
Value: 105 mph
